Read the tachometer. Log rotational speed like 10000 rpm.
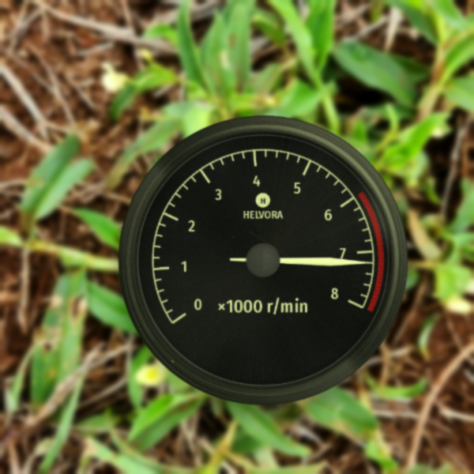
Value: 7200 rpm
